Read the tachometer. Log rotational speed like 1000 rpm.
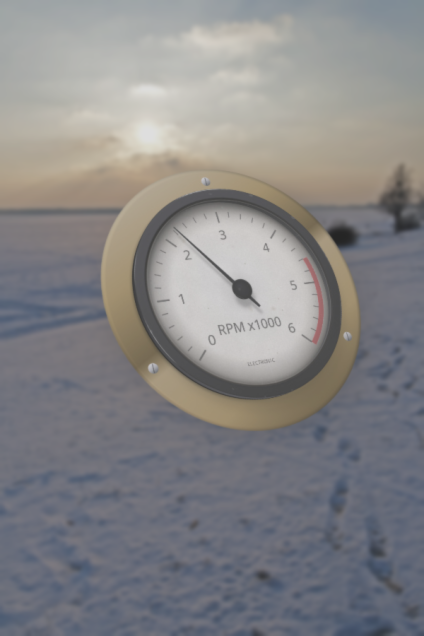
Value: 2200 rpm
